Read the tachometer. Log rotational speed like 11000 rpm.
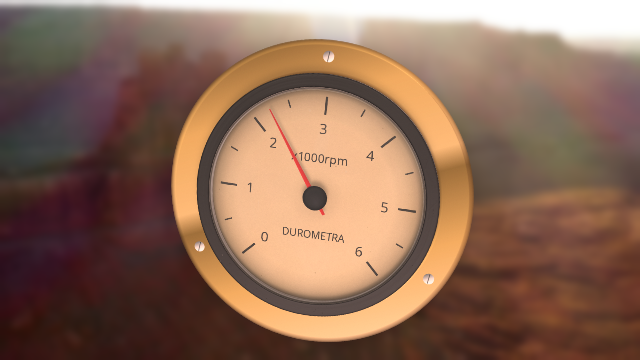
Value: 2250 rpm
